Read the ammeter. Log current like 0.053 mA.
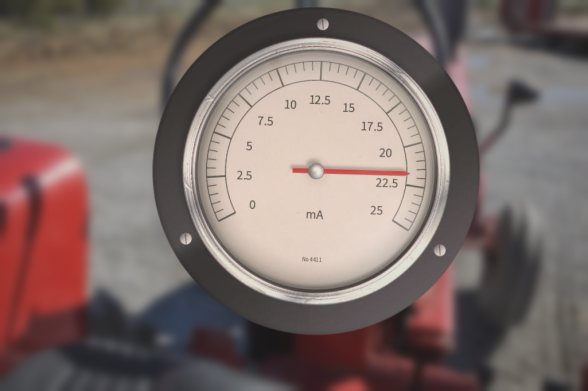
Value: 21.75 mA
